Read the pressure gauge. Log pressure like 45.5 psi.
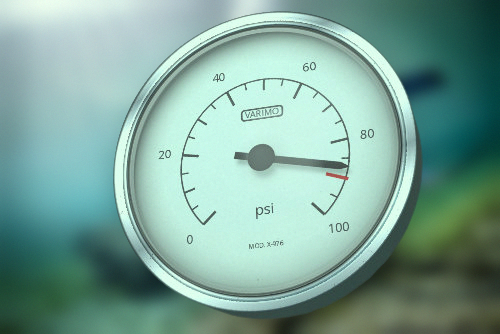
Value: 87.5 psi
